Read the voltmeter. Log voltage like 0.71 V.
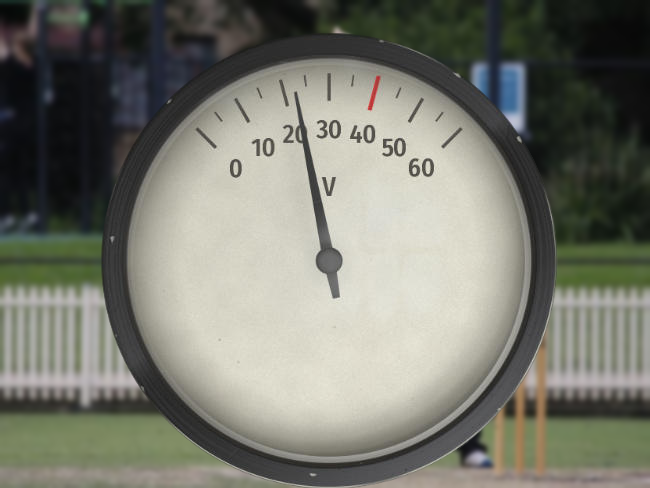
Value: 22.5 V
